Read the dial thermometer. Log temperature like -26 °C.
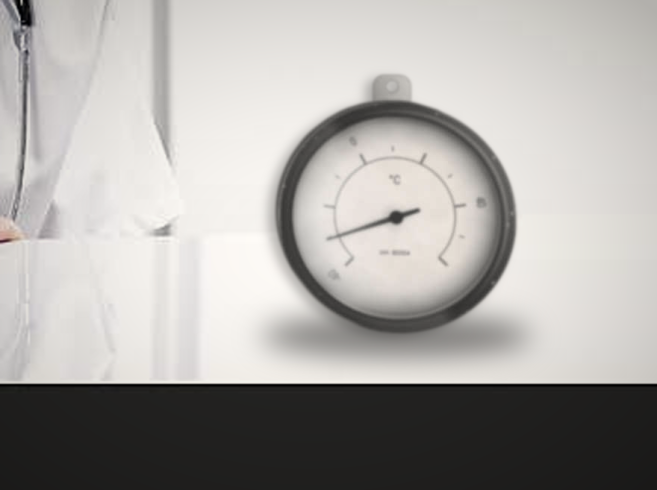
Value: -30 °C
